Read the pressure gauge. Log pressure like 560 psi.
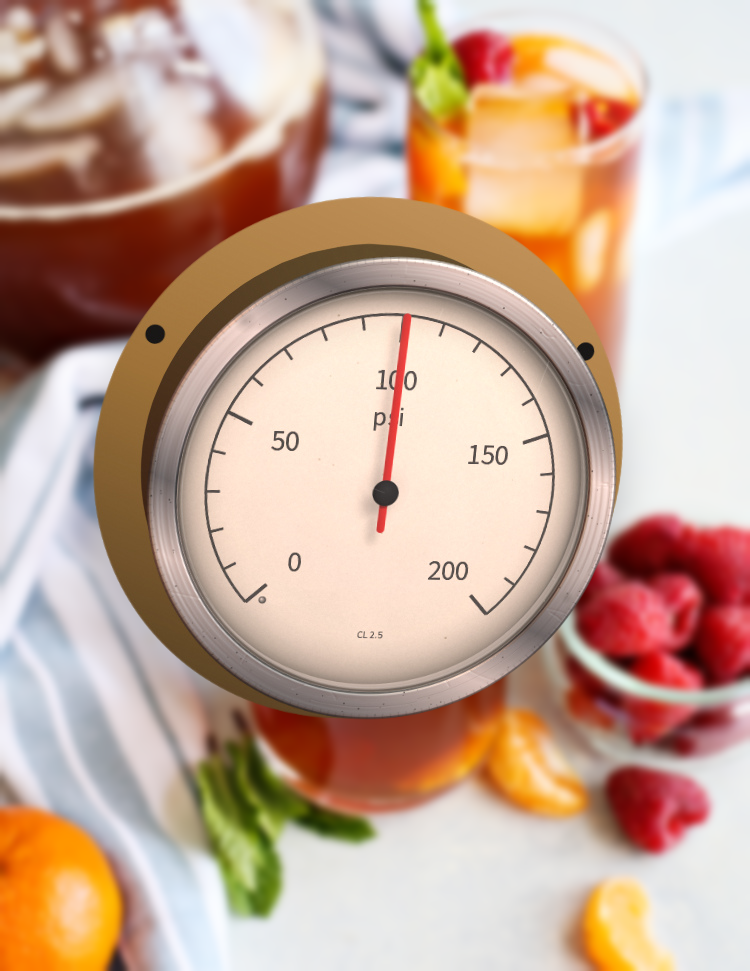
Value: 100 psi
